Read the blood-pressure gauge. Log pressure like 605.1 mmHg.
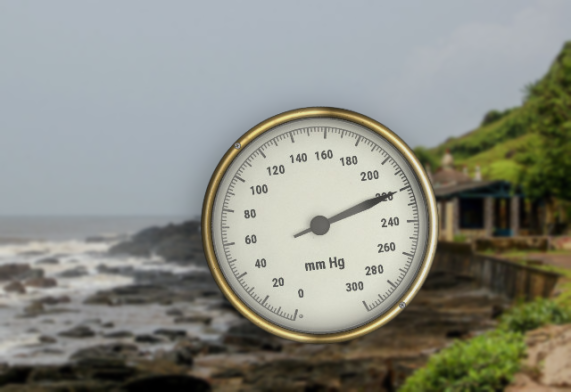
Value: 220 mmHg
